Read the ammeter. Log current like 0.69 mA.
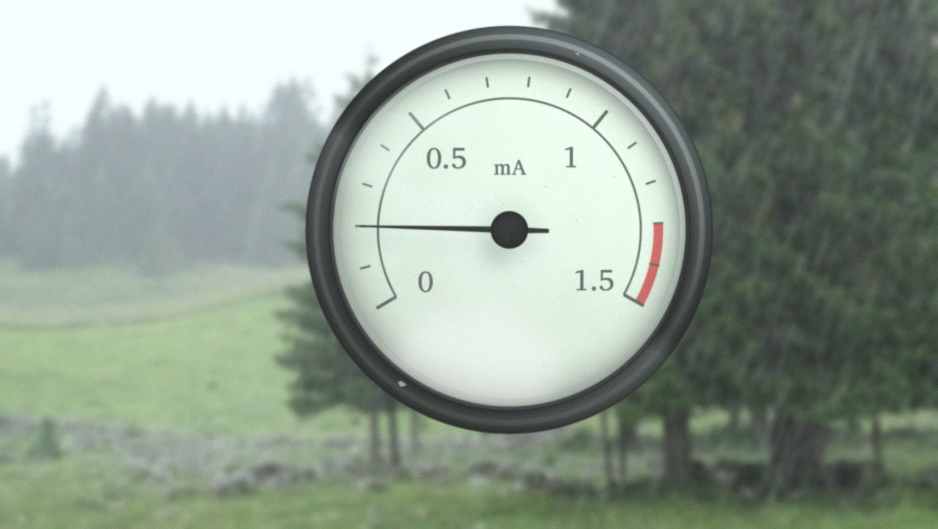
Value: 0.2 mA
